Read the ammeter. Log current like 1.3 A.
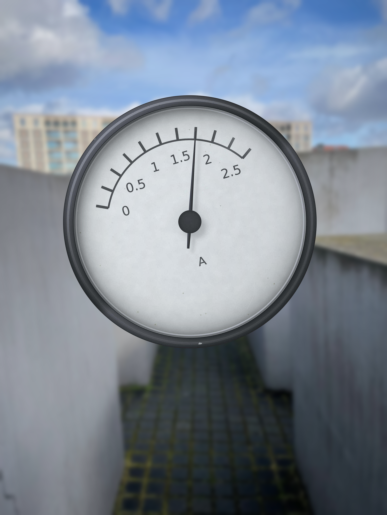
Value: 1.75 A
